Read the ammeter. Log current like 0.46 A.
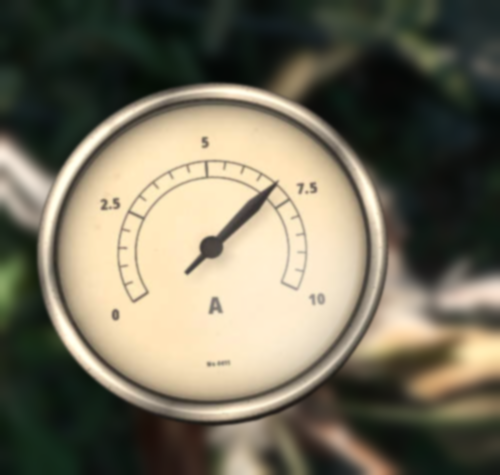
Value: 7 A
